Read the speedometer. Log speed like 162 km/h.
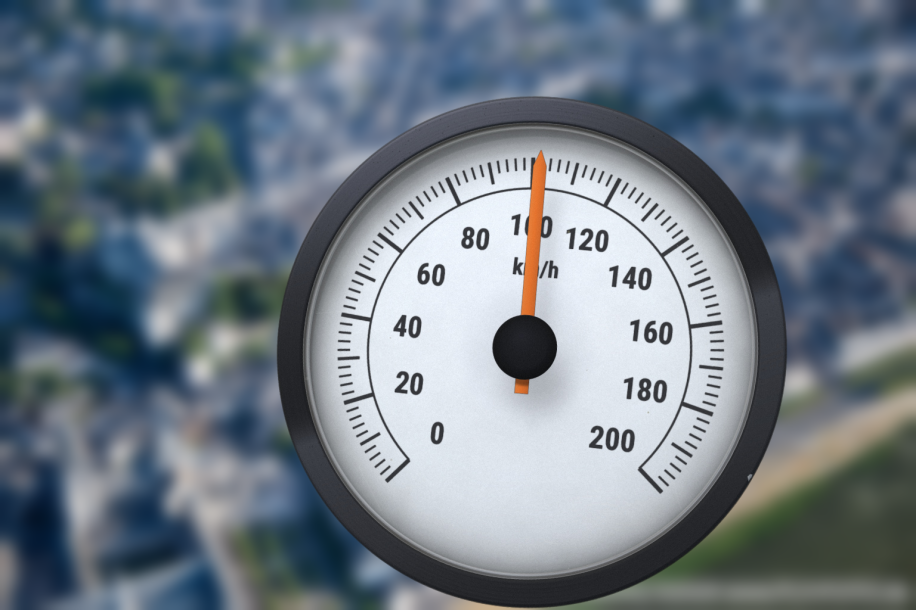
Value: 102 km/h
